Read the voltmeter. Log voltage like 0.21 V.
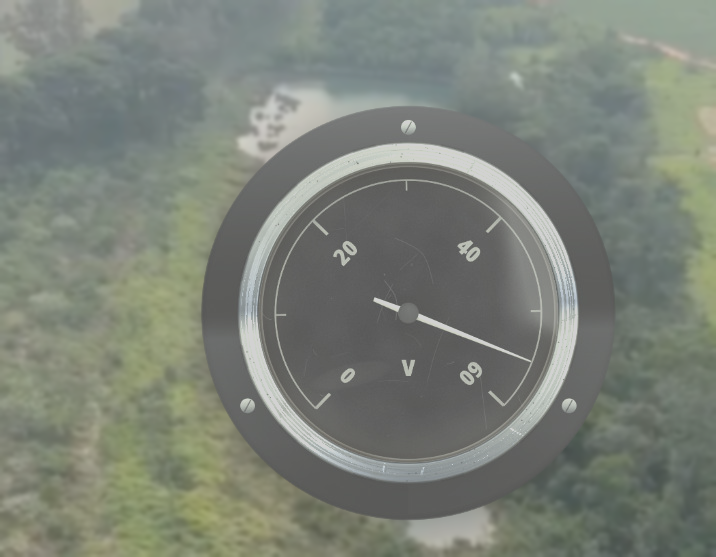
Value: 55 V
